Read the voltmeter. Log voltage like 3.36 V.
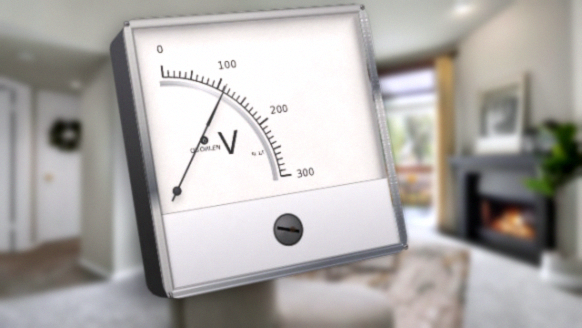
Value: 110 V
